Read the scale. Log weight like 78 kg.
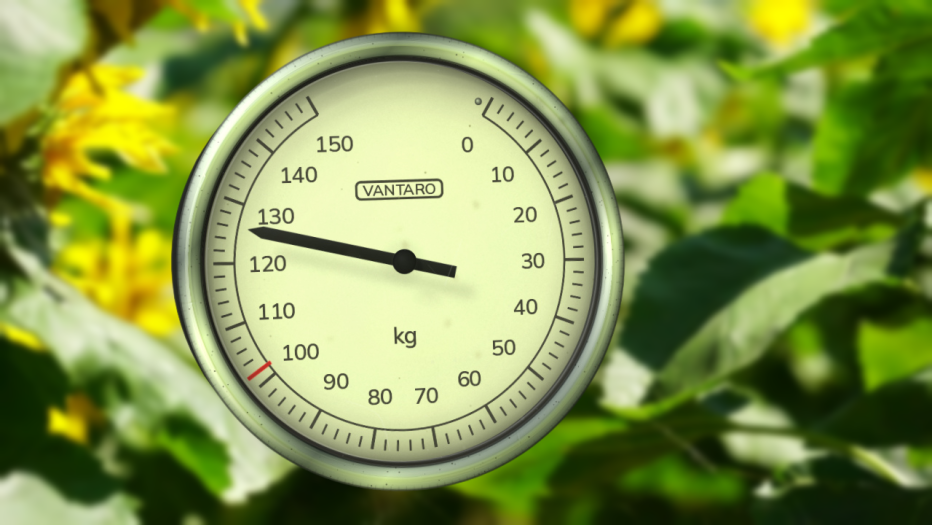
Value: 126 kg
